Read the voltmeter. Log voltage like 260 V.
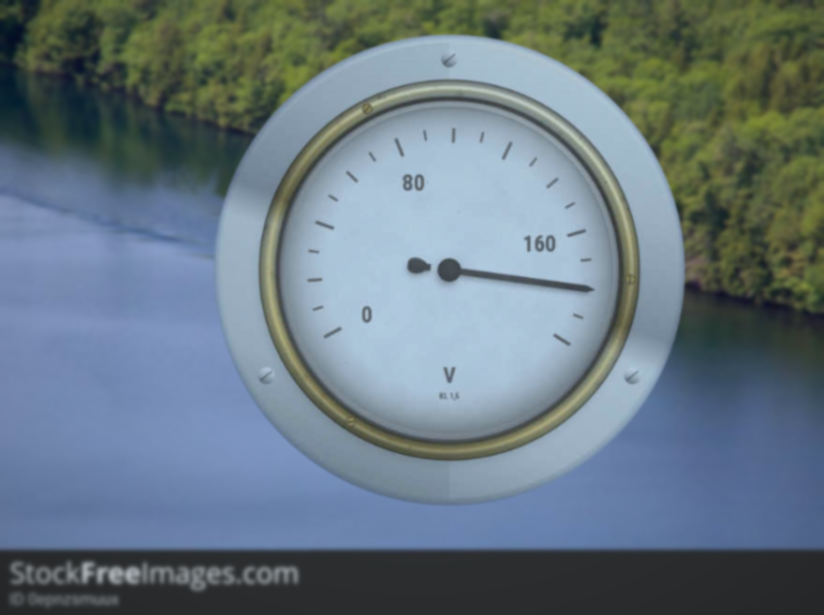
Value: 180 V
